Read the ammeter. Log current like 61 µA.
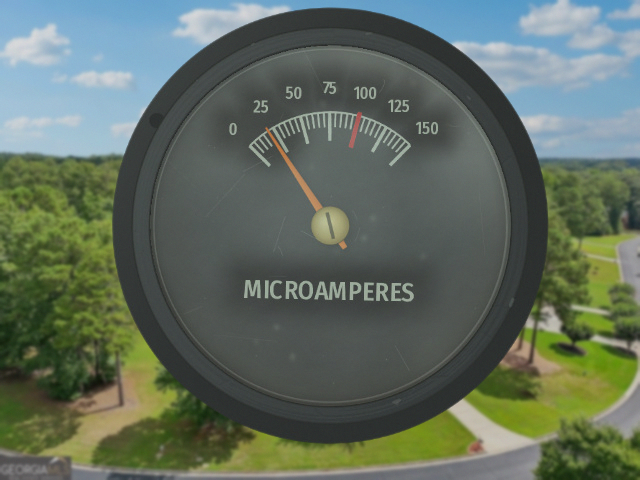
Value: 20 µA
